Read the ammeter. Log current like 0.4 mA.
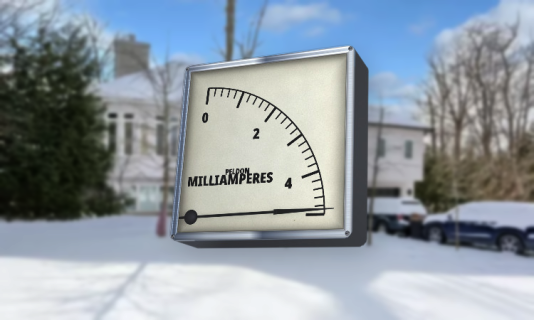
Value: 4.9 mA
